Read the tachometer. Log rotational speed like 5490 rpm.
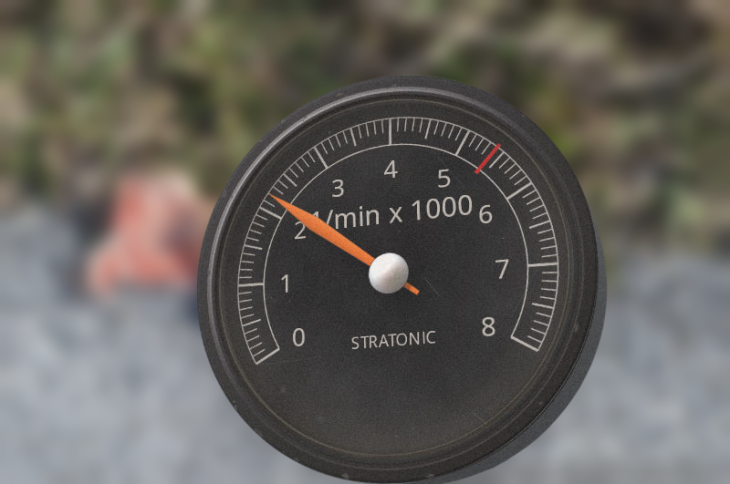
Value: 2200 rpm
